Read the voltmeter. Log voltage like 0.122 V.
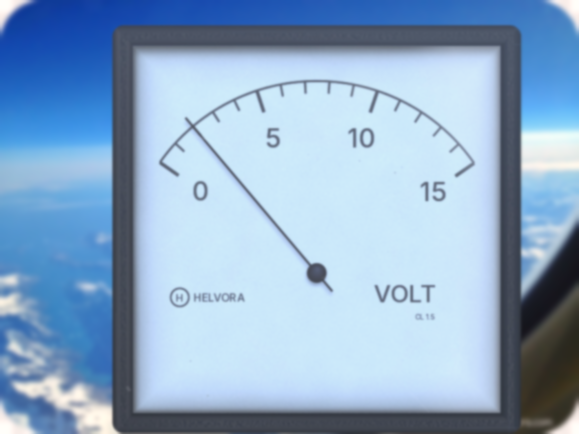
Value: 2 V
